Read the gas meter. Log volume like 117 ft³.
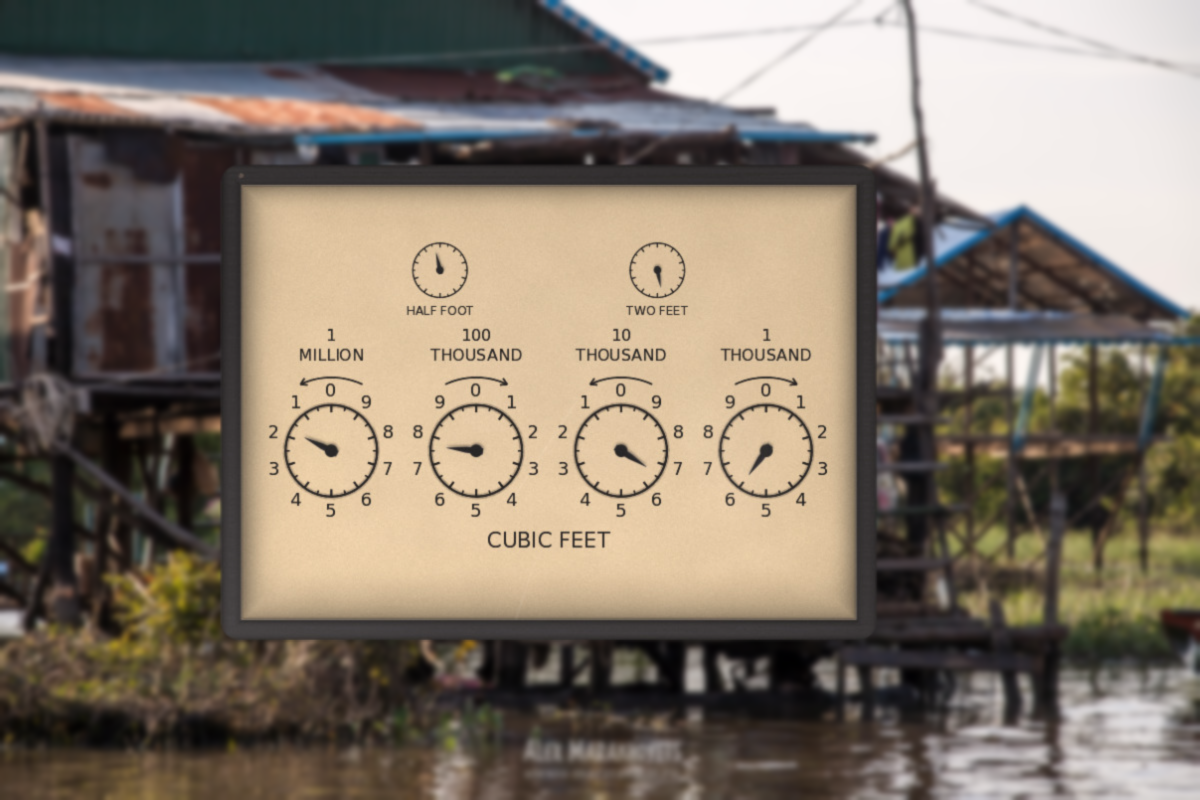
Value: 176600 ft³
